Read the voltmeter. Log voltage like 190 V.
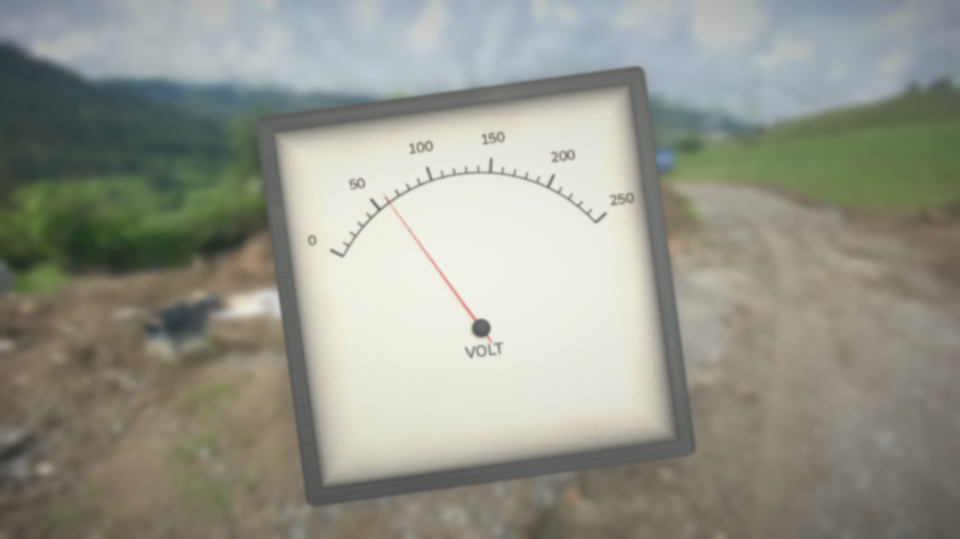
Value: 60 V
